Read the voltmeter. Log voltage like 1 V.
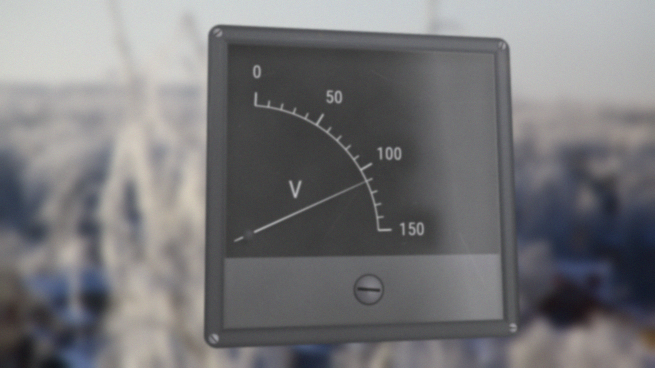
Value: 110 V
